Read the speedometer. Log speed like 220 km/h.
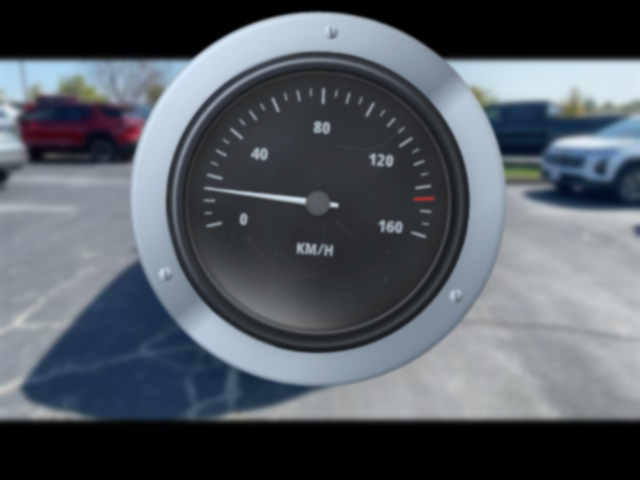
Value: 15 km/h
